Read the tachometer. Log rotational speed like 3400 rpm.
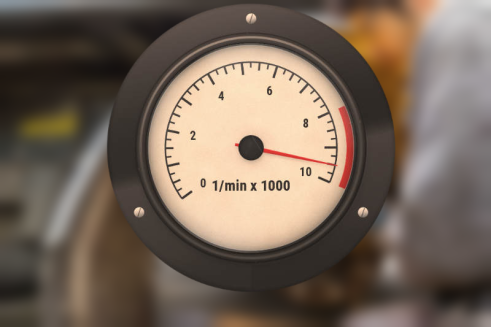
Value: 9500 rpm
